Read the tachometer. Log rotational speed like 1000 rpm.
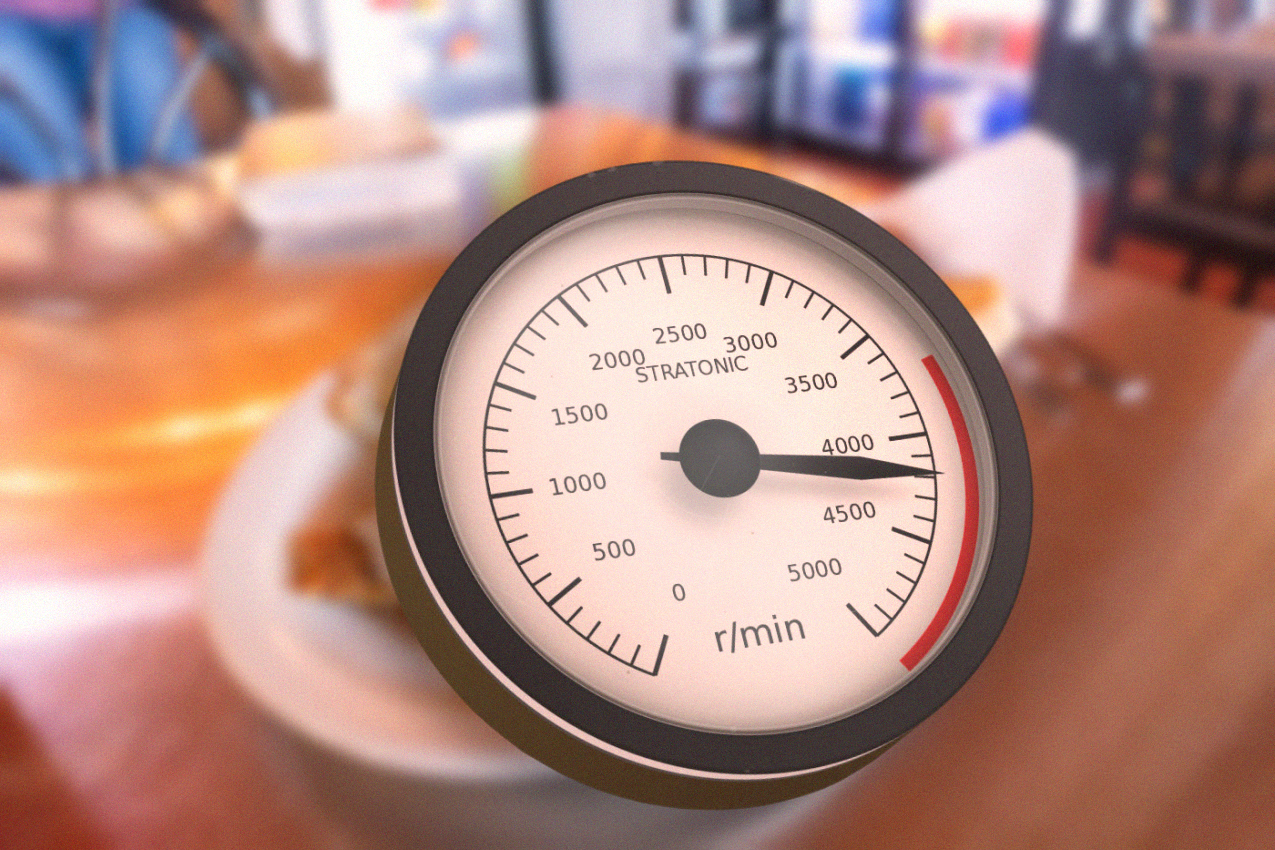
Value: 4200 rpm
